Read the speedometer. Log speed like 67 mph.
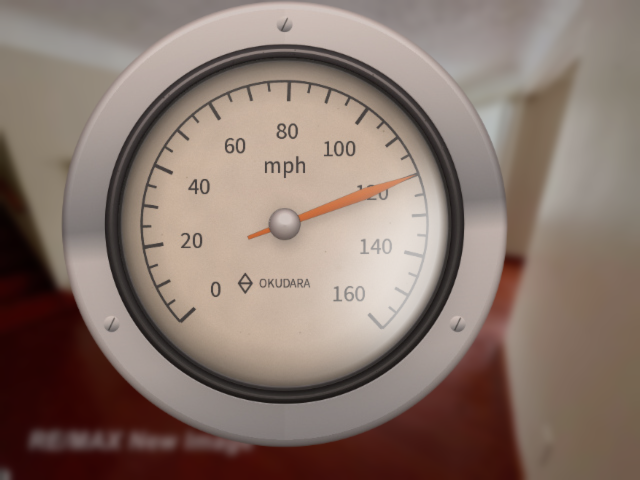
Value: 120 mph
